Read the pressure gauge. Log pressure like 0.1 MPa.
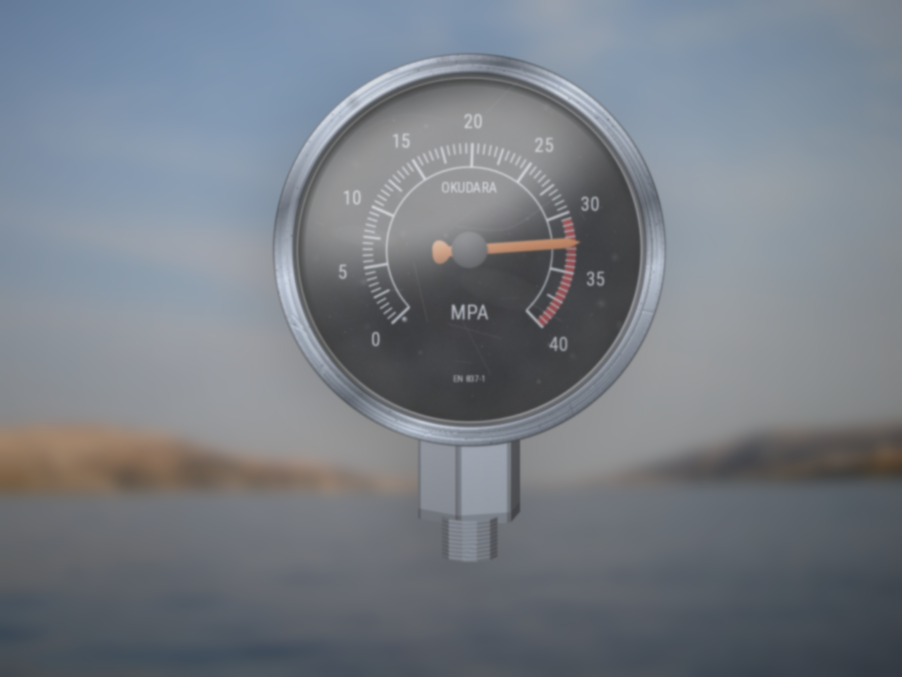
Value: 32.5 MPa
